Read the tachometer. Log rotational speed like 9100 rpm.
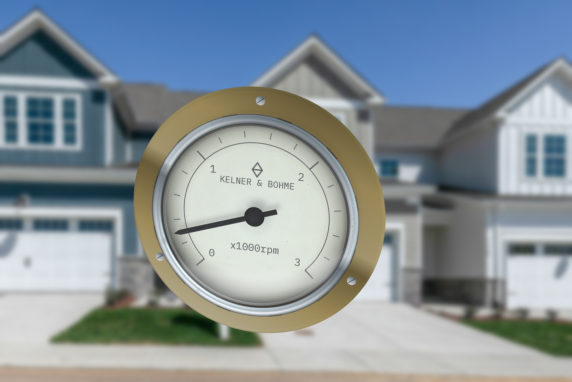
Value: 300 rpm
